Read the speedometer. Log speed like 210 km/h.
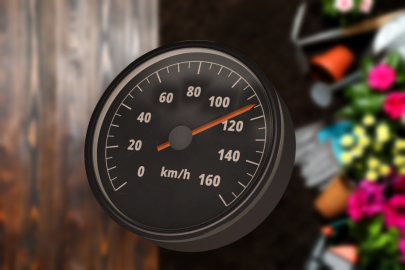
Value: 115 km/h
